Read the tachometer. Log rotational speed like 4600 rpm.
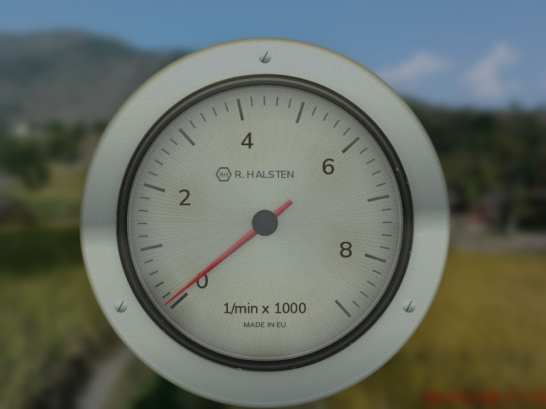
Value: 100 rpm
